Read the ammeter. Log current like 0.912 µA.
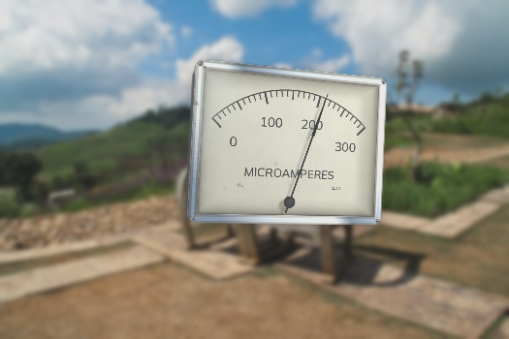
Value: 210 µA
